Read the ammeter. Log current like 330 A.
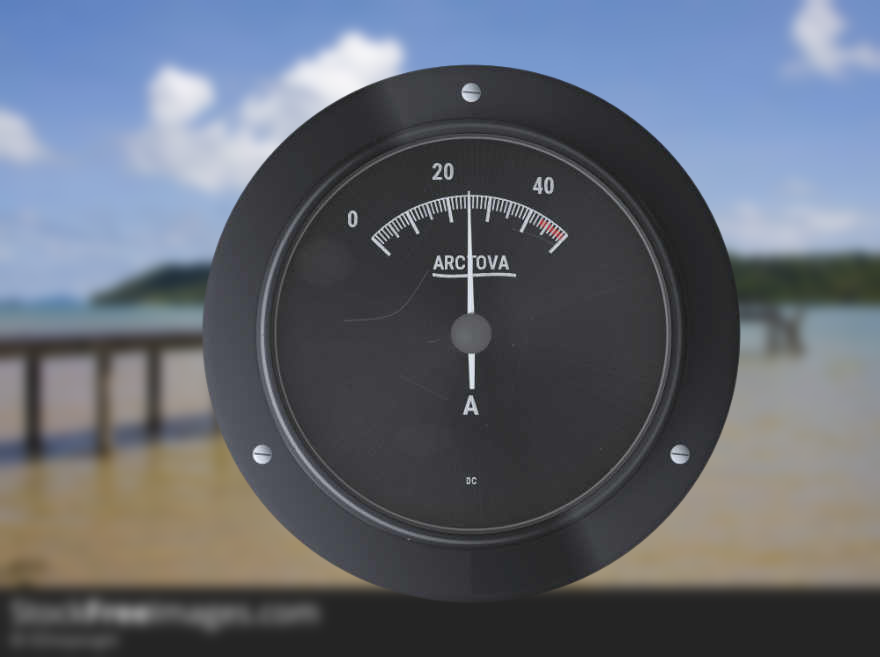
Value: 25 A
